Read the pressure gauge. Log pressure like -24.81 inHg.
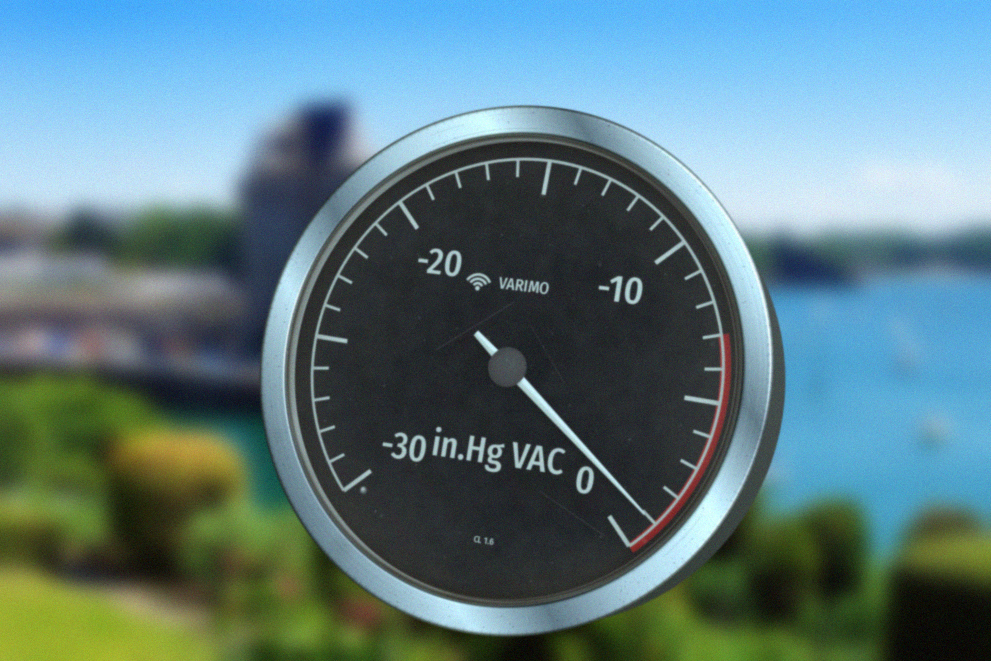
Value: -1 inHg
